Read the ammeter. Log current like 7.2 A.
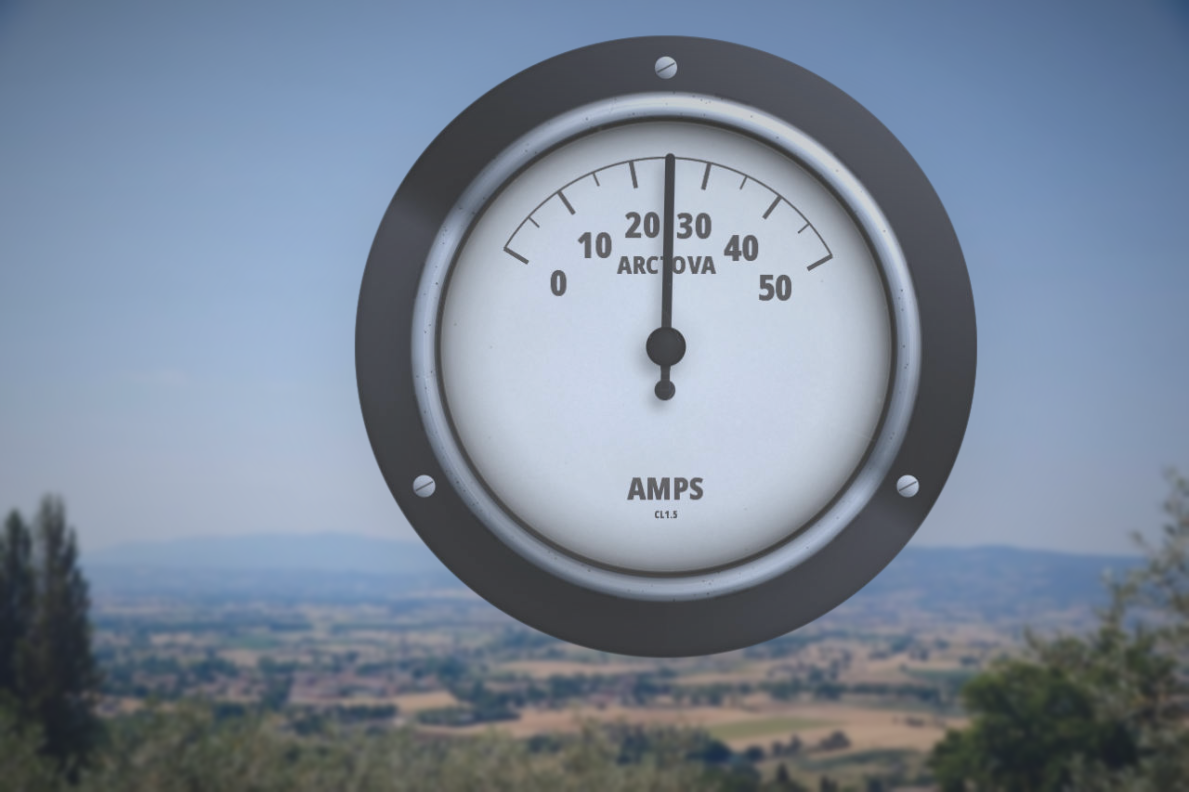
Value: 25 A
